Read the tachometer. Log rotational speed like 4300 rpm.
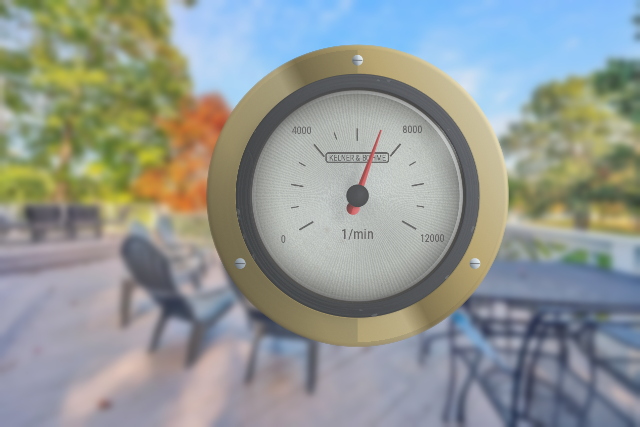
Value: 7000 rpm
